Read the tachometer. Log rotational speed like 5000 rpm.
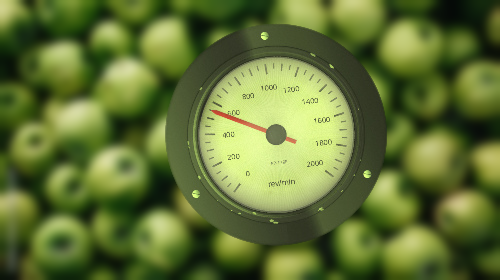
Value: 550 rpm
